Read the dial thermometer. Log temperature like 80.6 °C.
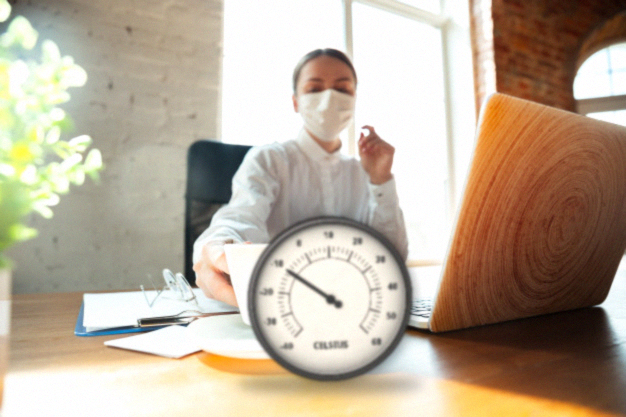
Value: -10 °C
